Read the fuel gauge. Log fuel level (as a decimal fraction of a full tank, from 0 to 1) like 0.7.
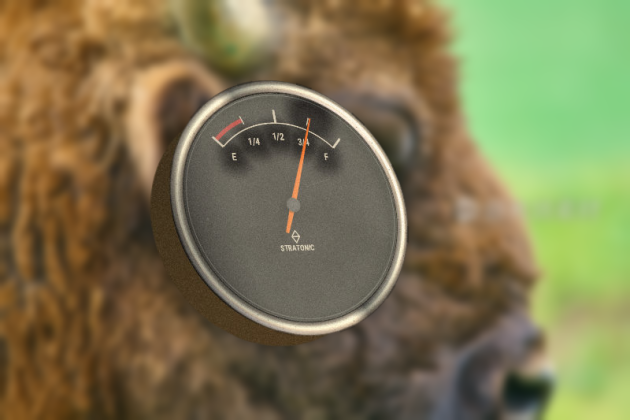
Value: 0.75
